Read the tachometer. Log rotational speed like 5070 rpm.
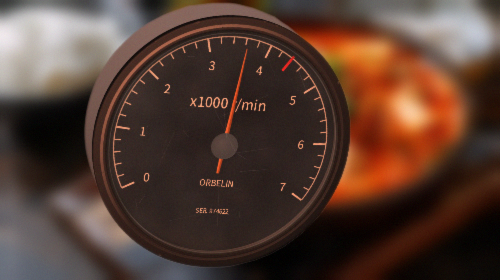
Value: 3600 rpm
